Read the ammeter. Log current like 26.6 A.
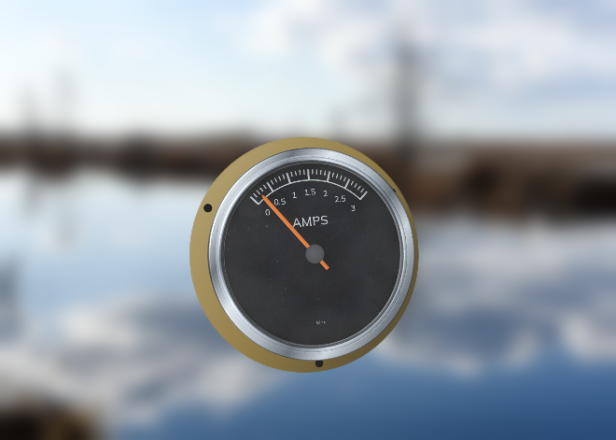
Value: 0.2 A
